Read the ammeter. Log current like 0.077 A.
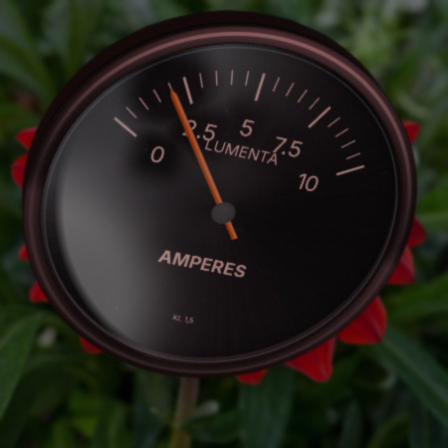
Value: 2 A
